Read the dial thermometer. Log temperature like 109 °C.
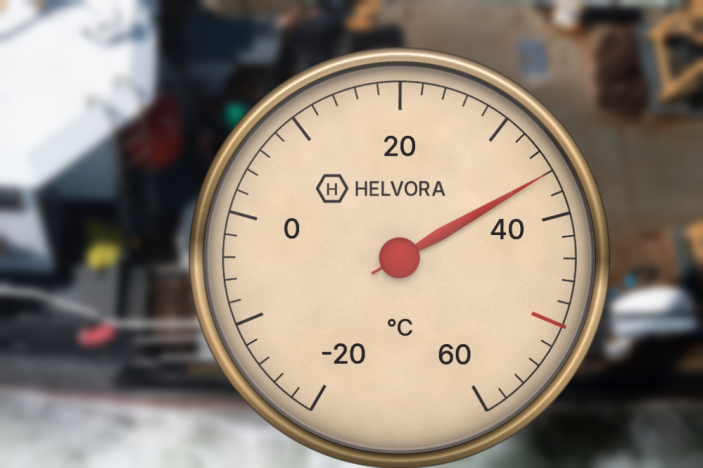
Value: 36 °C
